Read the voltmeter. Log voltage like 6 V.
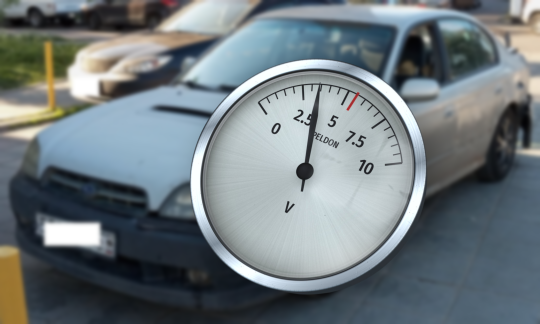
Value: 3.5 V
